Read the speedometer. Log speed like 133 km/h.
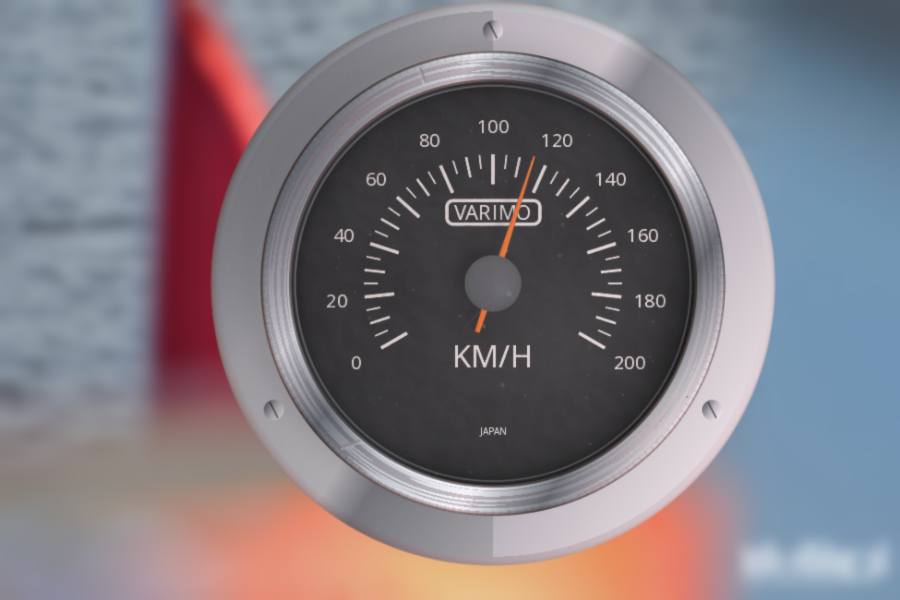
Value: 115 km/h
